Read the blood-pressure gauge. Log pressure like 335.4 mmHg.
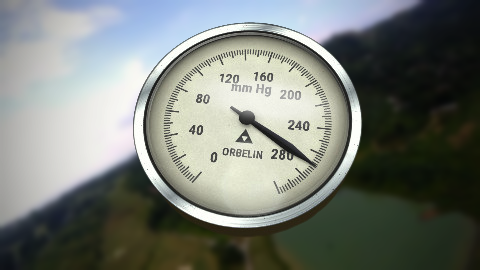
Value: 270 mmHg
